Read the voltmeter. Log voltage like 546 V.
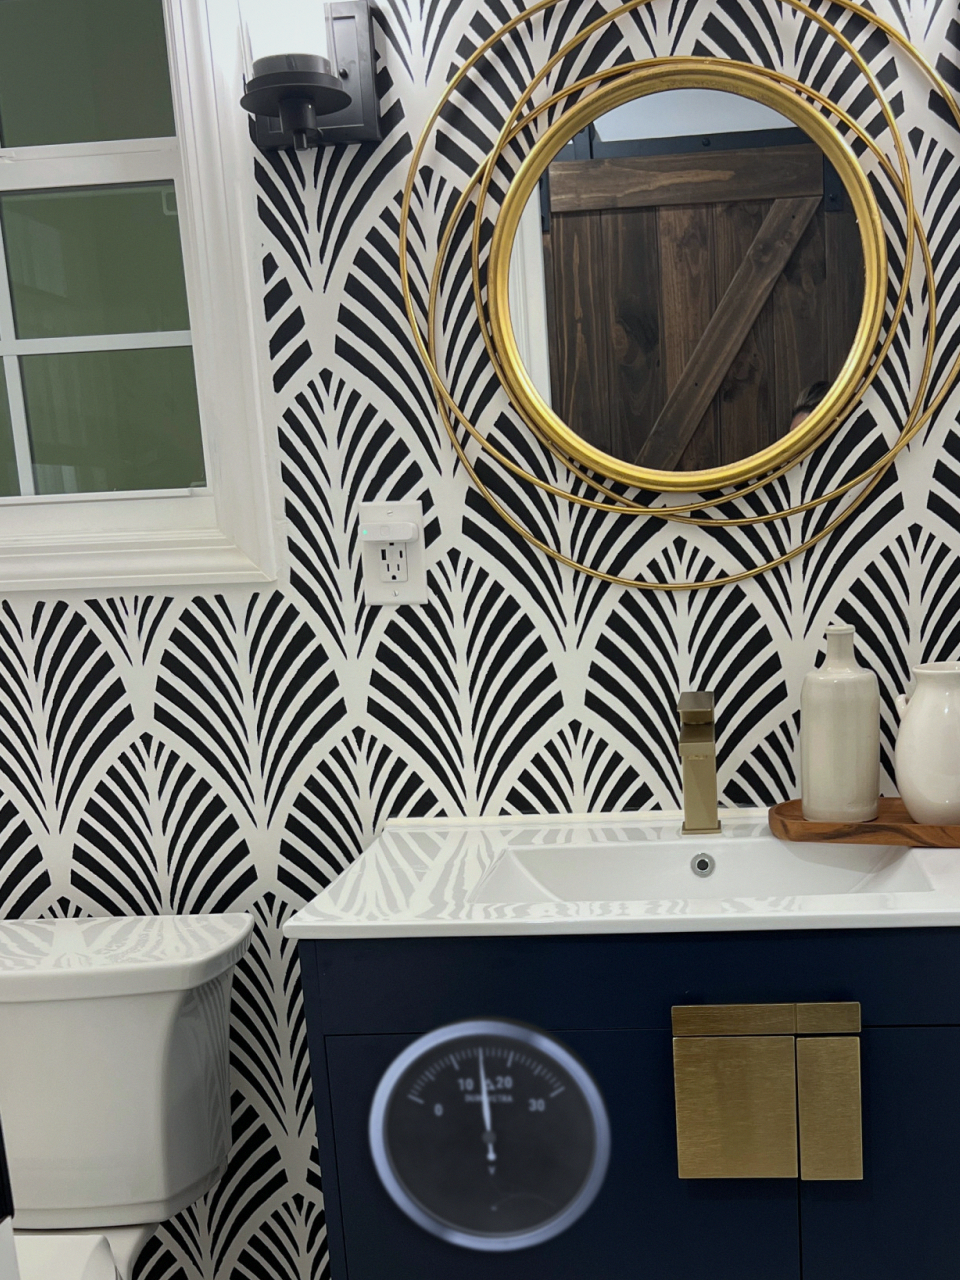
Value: 15 V
